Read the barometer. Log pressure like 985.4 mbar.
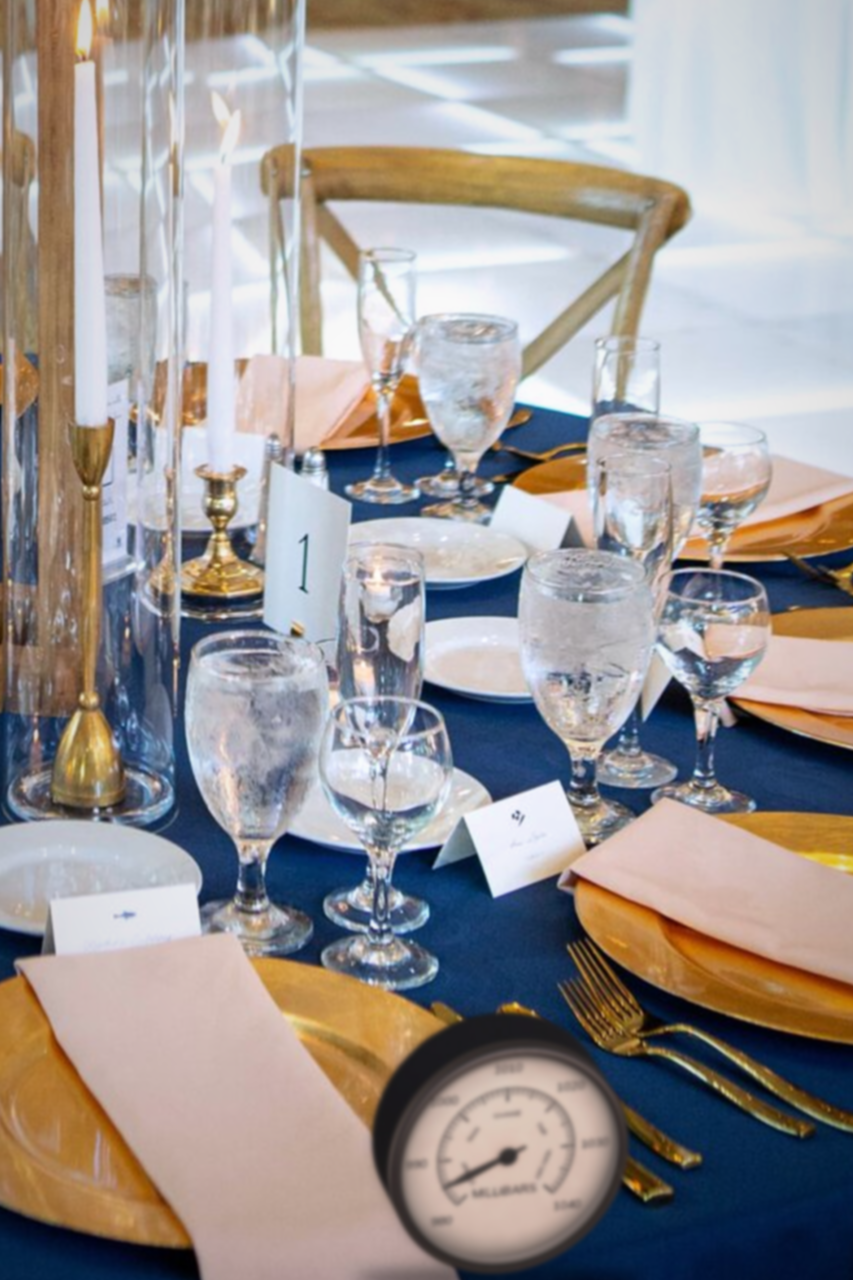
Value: 985 mbar
